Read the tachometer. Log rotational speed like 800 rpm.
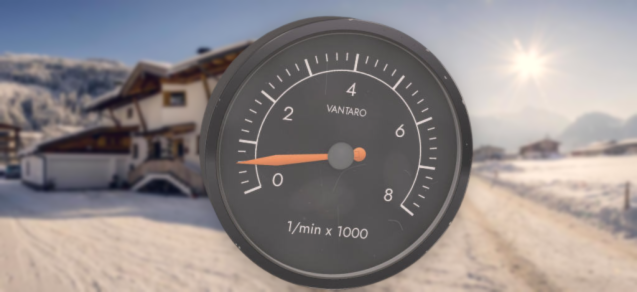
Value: 600 rpm
